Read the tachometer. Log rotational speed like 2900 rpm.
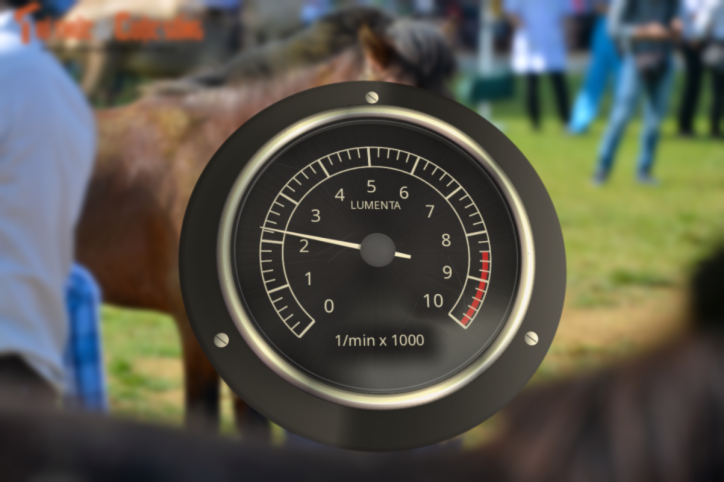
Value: 2200 rpm
